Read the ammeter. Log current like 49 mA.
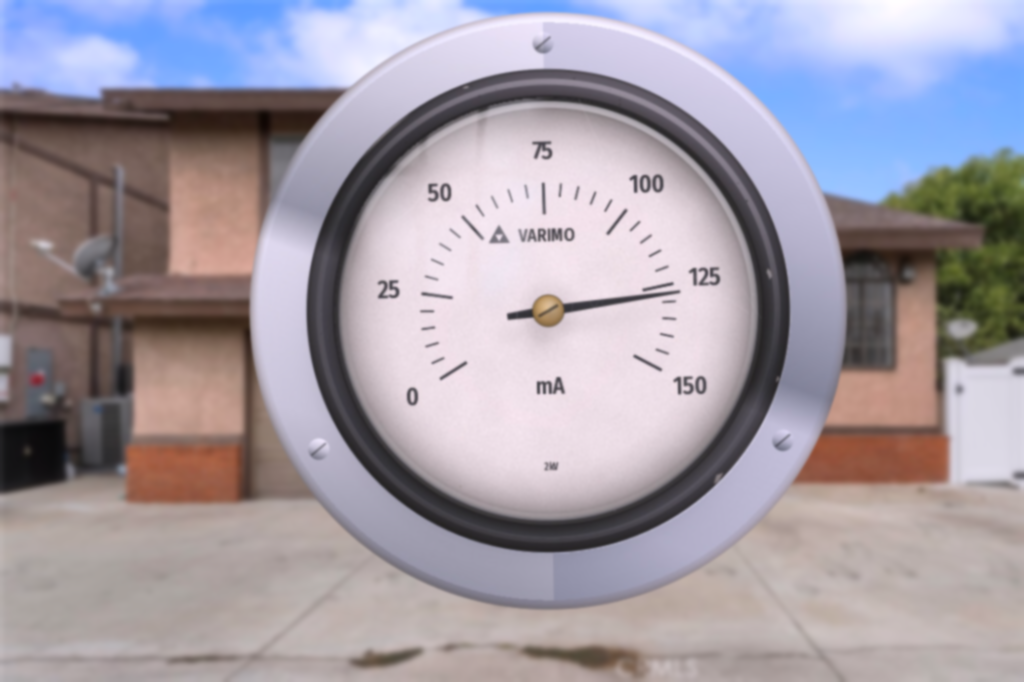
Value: 127.5 mA
